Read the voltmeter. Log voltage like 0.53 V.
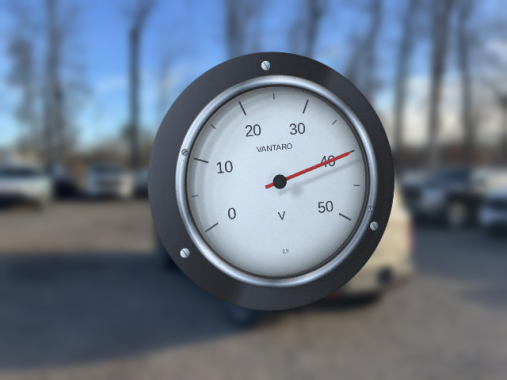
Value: 40 V
